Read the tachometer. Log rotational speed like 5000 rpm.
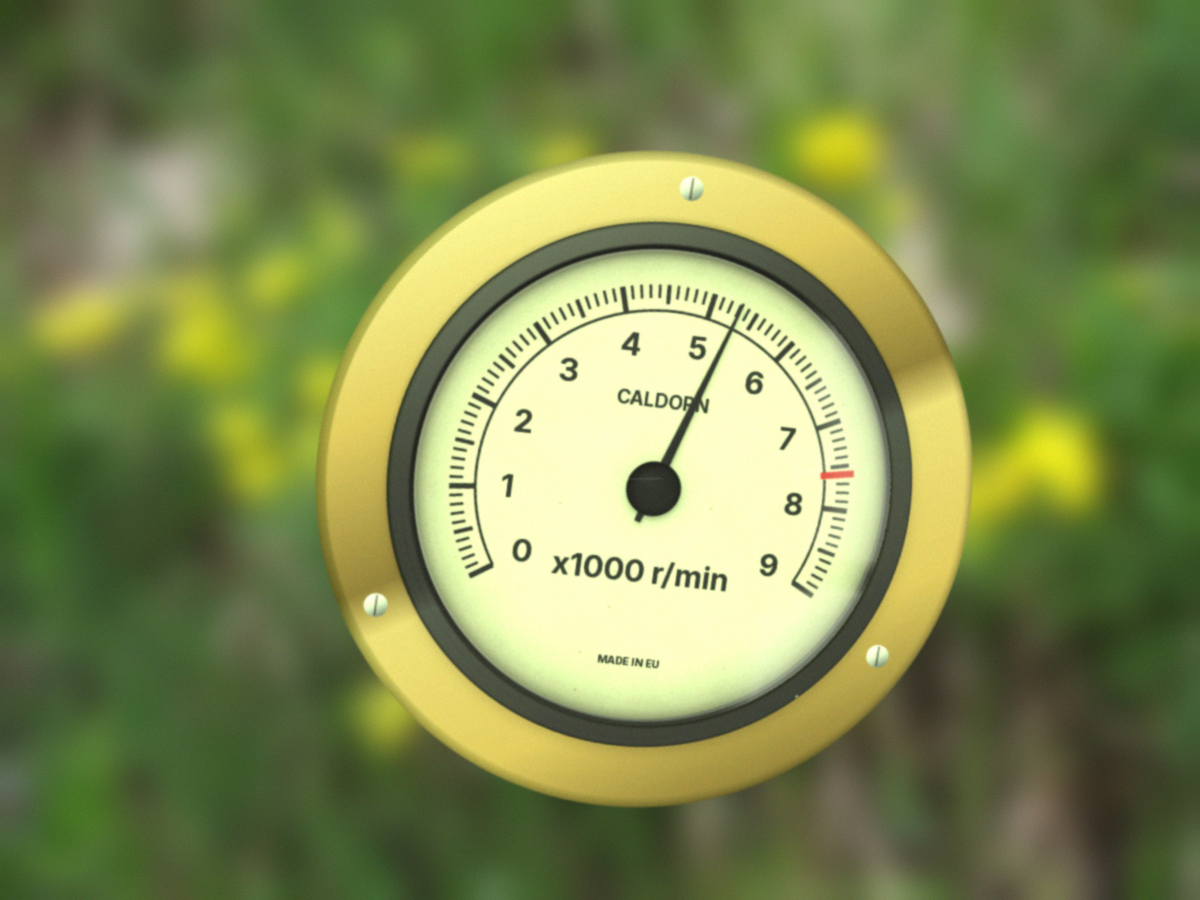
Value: 5300 rpm
